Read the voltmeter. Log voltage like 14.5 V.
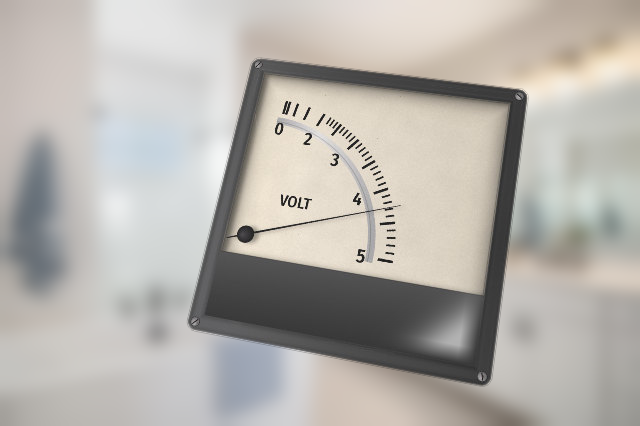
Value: 4.3 V
